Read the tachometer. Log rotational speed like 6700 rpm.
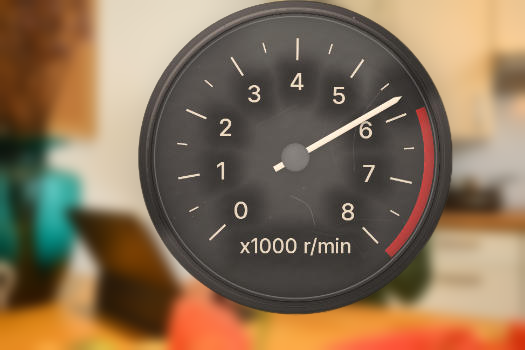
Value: 5750 rpm
